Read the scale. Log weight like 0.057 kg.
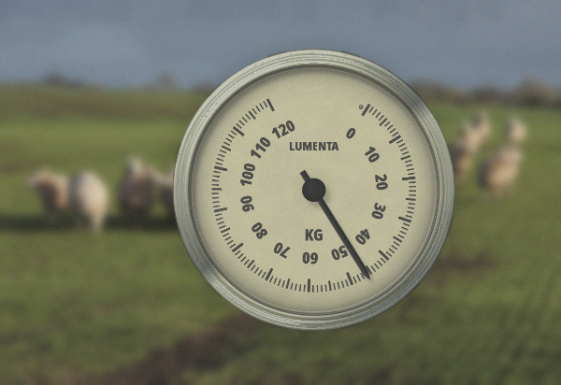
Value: 46 kg
